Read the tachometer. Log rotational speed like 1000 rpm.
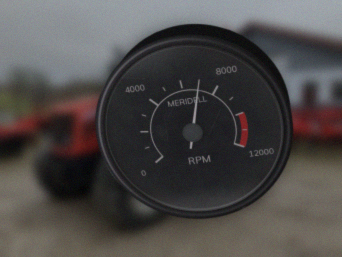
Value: 7000 rpm
